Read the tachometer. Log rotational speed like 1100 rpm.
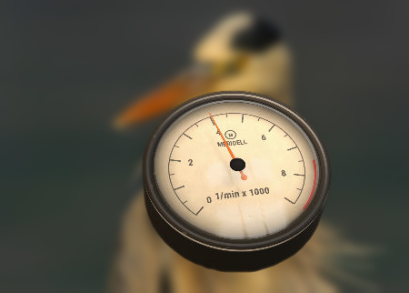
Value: 4000 rpm
